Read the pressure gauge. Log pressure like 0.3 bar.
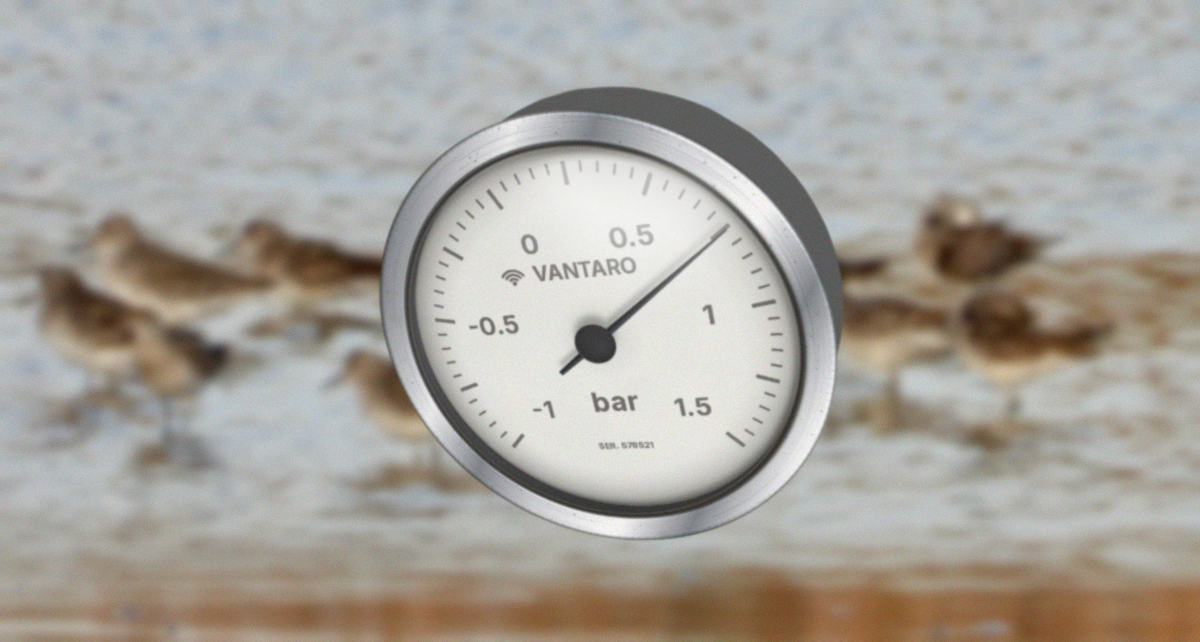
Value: 0.75 bar
